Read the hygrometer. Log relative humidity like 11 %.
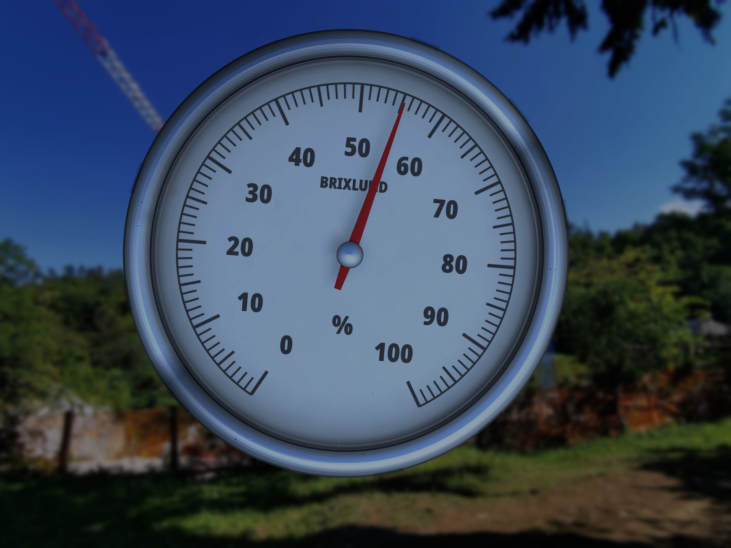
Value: 55 %
